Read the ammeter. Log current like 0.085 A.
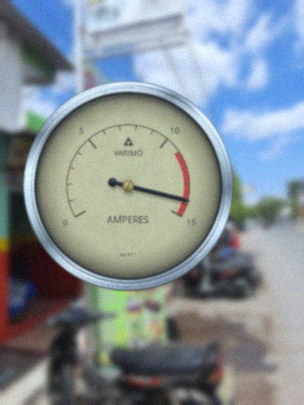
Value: 14 A
